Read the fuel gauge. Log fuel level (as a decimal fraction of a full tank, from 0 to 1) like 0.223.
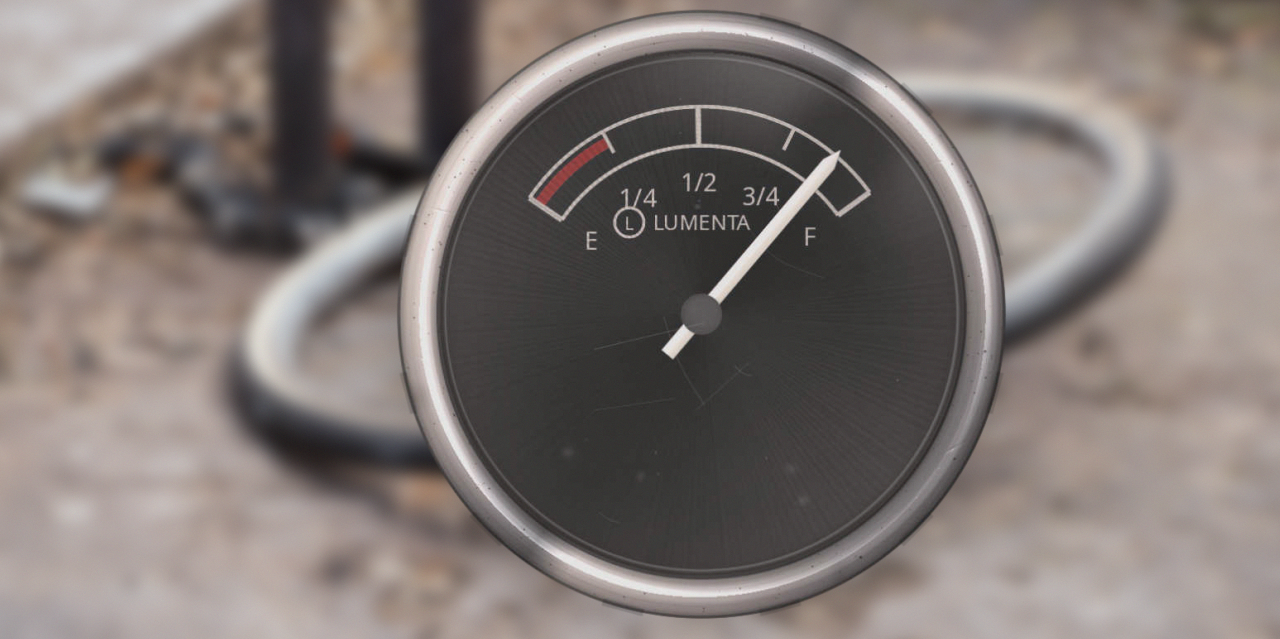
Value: 0.875
